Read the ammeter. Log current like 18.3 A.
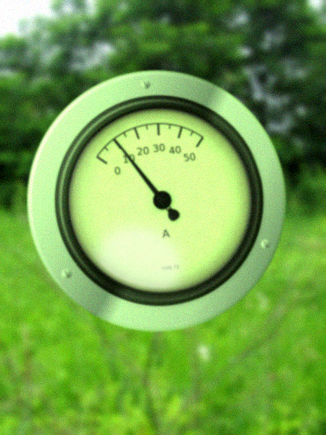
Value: 10 A
